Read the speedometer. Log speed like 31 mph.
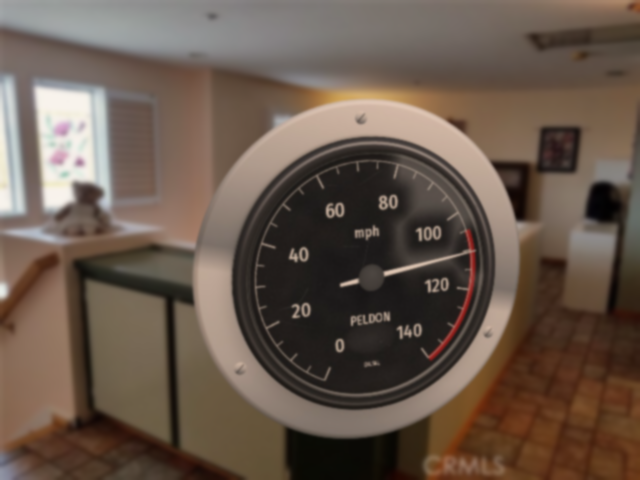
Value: 110 mph
